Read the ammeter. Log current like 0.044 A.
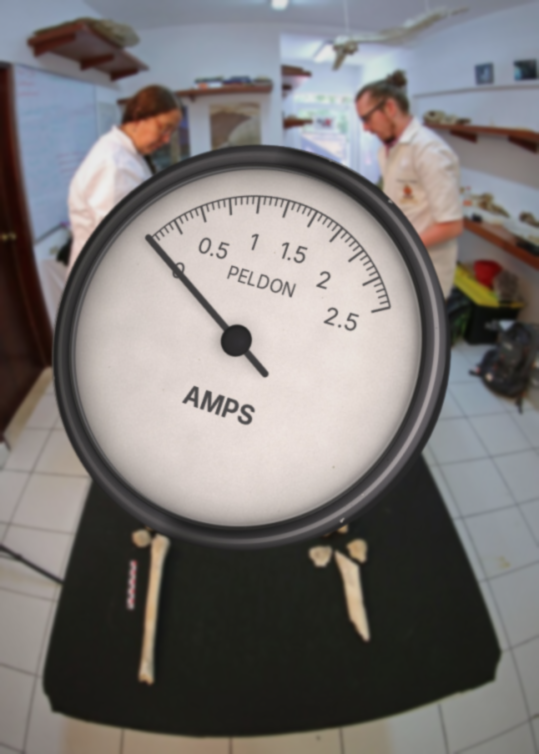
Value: 0 A
